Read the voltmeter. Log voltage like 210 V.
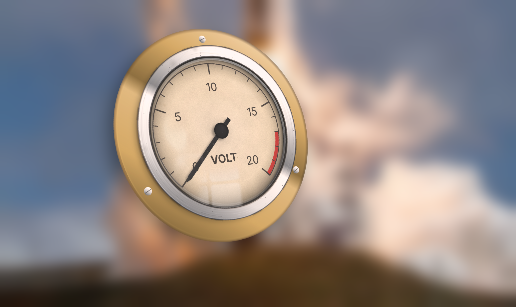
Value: 0 V
